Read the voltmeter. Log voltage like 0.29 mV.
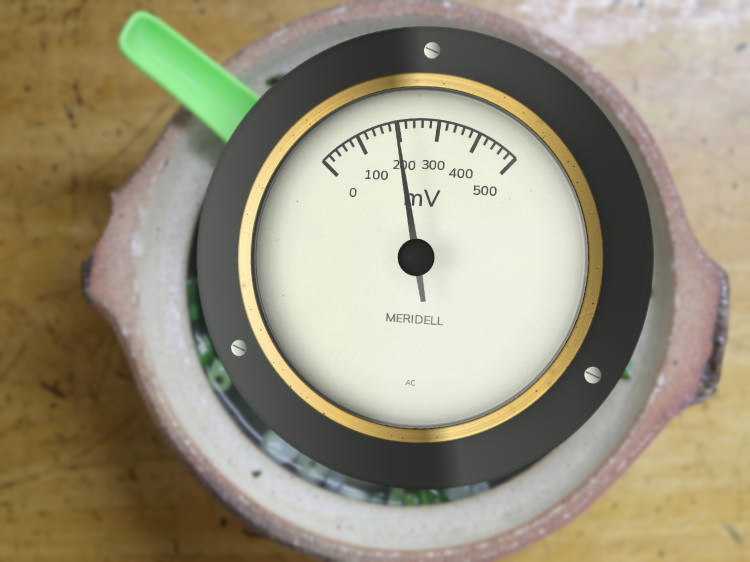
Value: 200 mV
